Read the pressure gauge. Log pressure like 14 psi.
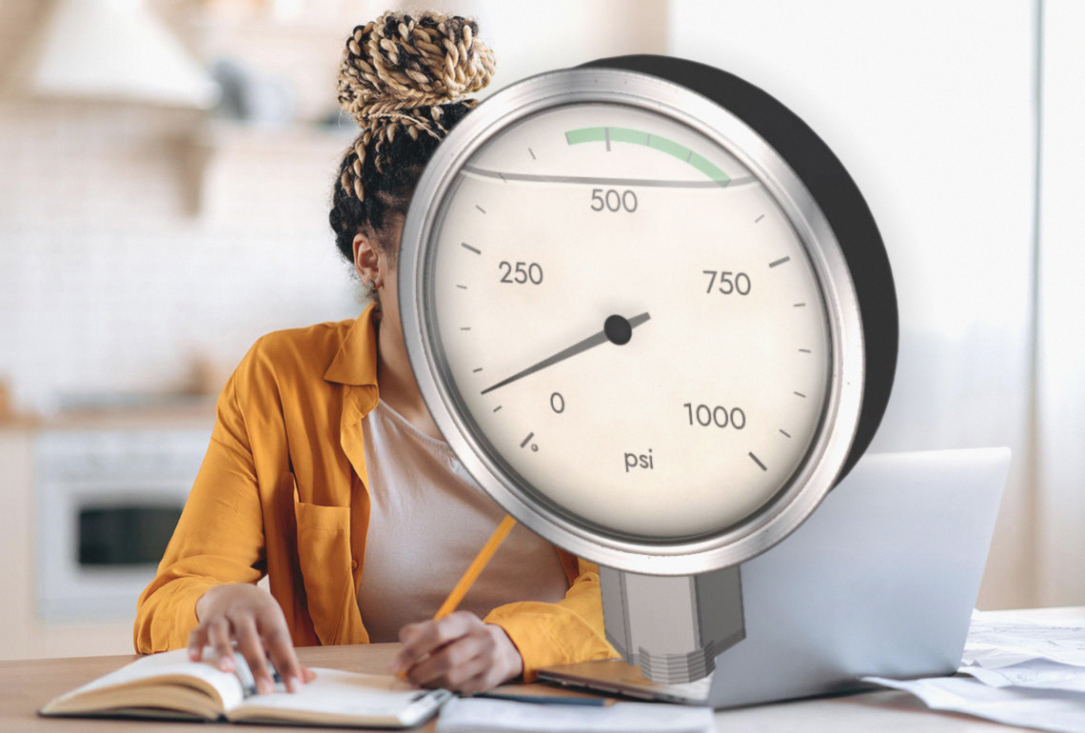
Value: 75 psi
